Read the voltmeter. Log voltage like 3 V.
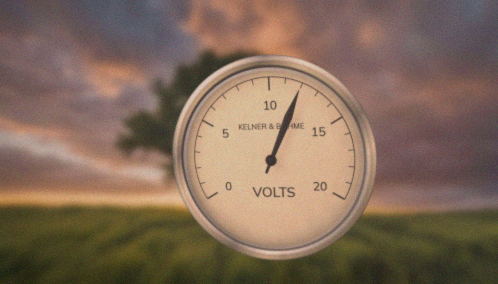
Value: 12 V
